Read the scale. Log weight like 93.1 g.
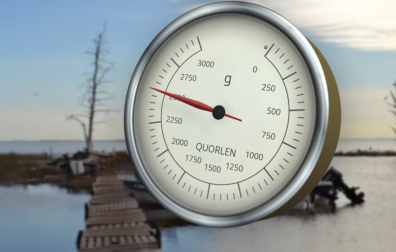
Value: 2500 g
